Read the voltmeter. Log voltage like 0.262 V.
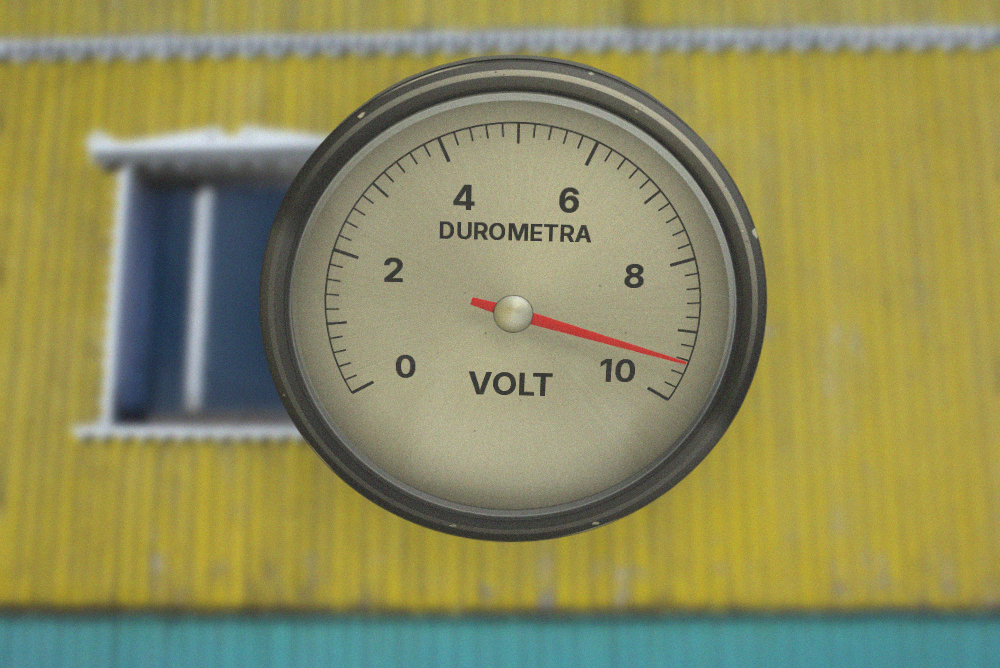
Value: 9.4 V
